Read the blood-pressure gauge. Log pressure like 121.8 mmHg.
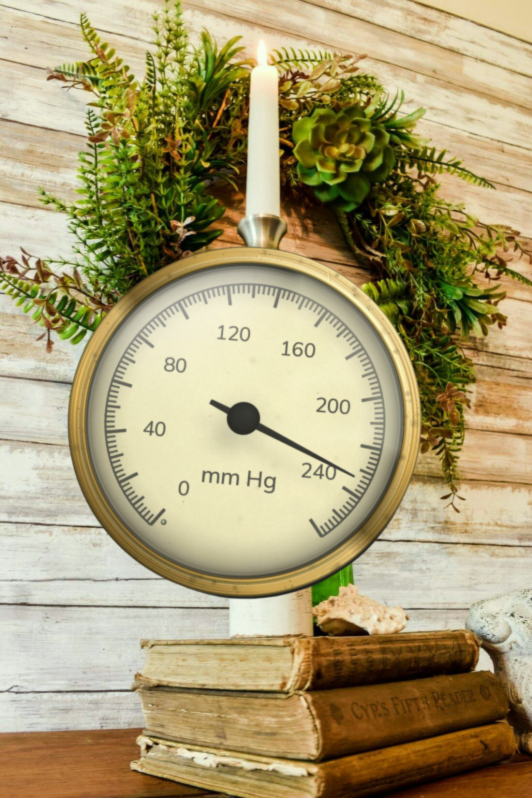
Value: 234 mmHg
